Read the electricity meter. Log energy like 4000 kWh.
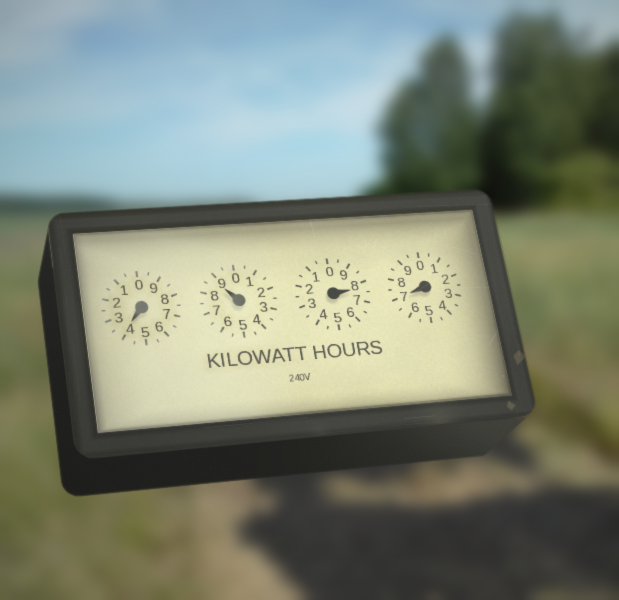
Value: 3877 kWh
